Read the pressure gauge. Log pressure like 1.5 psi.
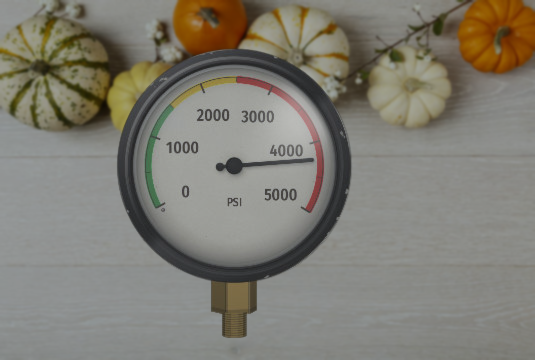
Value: 4250 psi
